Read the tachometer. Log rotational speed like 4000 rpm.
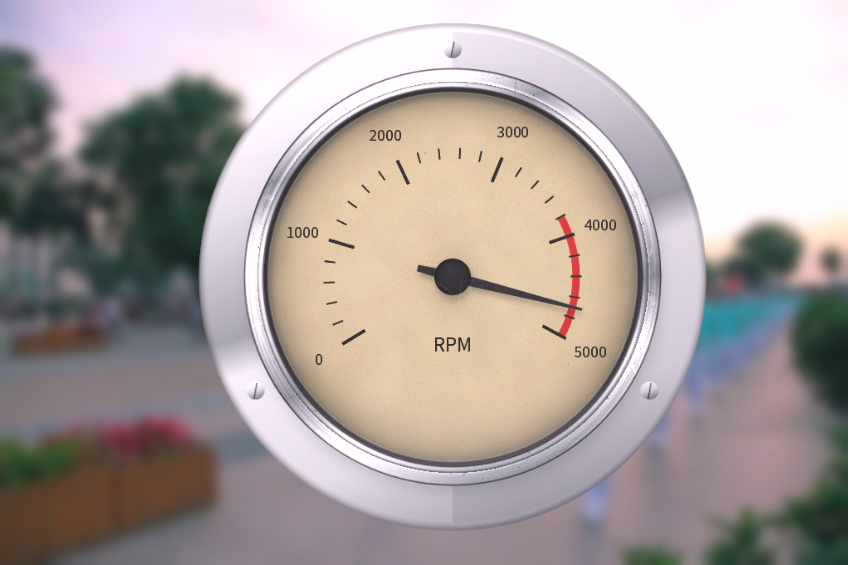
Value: 4700 rpm
